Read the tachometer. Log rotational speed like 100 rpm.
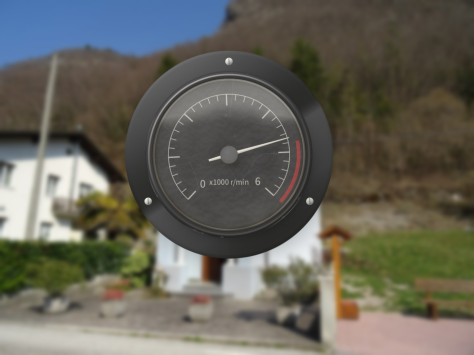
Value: 4700 rpm
